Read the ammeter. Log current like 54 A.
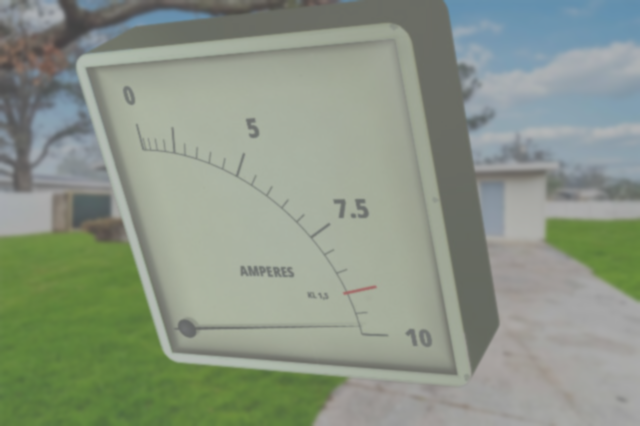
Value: 9.75 A
